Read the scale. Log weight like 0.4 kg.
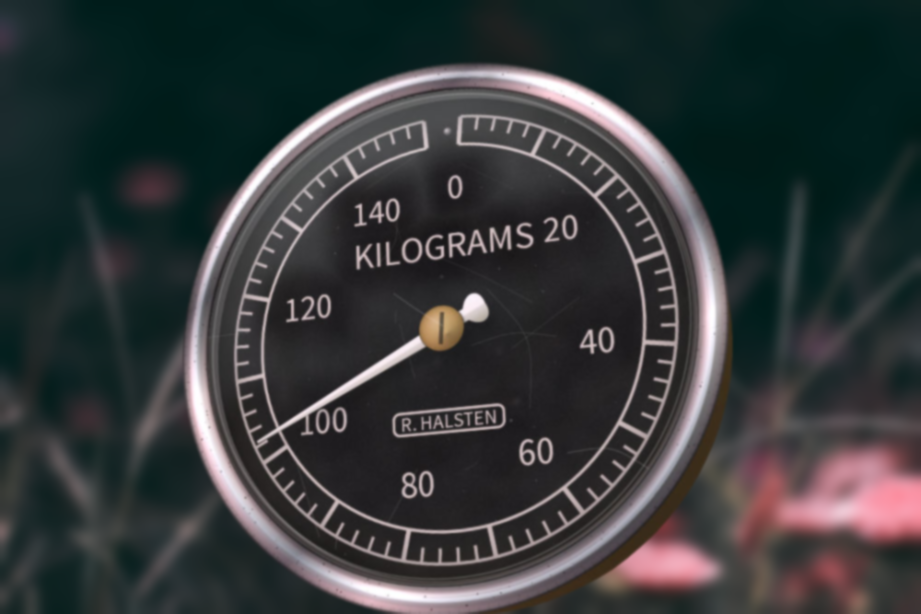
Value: 102 kg
